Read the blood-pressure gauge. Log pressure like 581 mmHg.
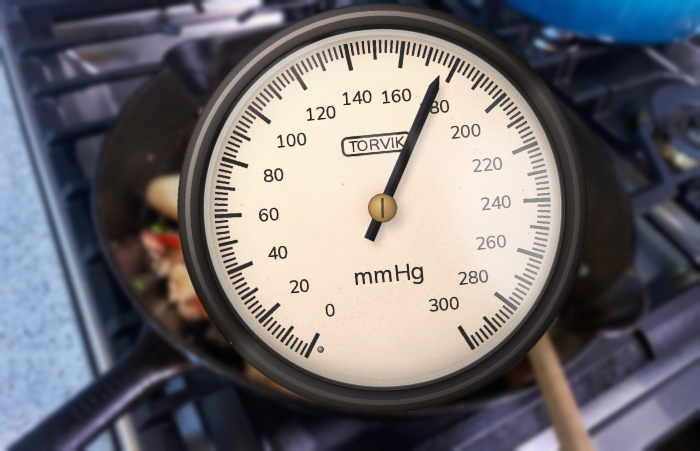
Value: 176 mmHg
